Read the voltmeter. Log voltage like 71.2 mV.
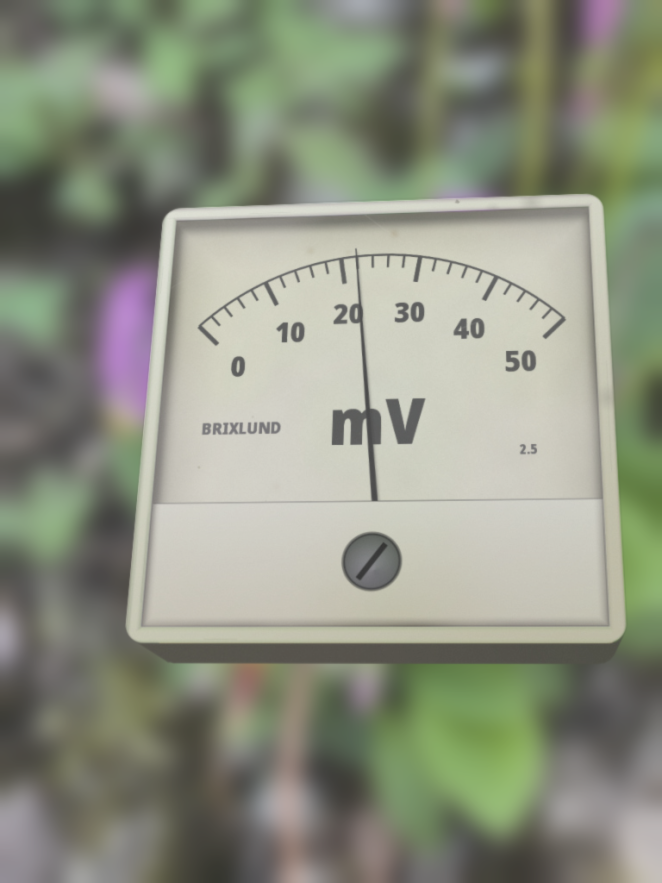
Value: 22 mV
